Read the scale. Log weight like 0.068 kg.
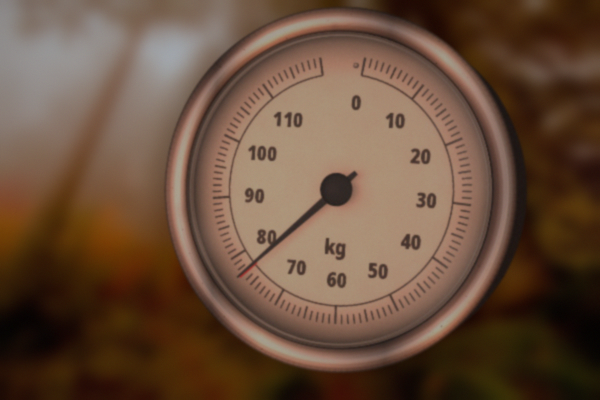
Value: 77 kg
